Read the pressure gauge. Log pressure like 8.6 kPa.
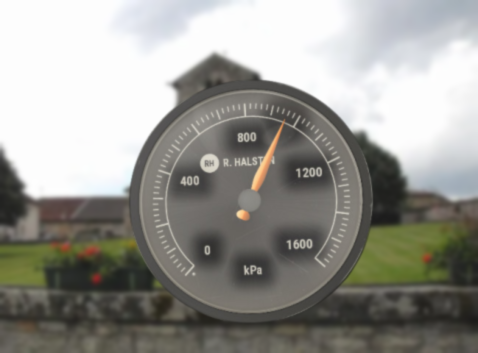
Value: 960 kPa
